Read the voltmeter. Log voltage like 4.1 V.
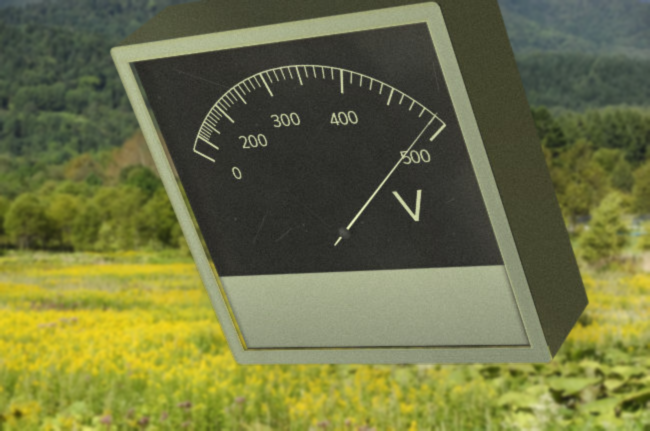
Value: 490 V
